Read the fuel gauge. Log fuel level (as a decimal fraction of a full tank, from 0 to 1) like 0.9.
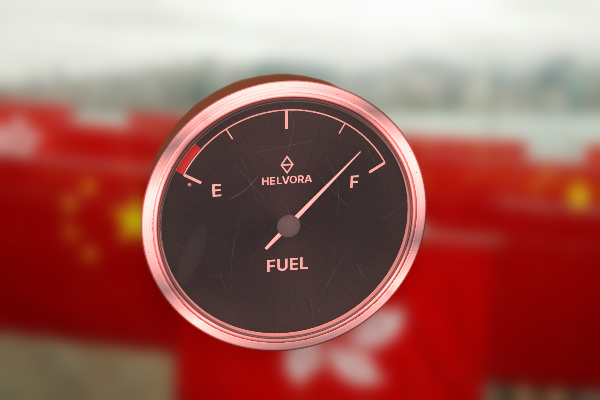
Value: 0.875
